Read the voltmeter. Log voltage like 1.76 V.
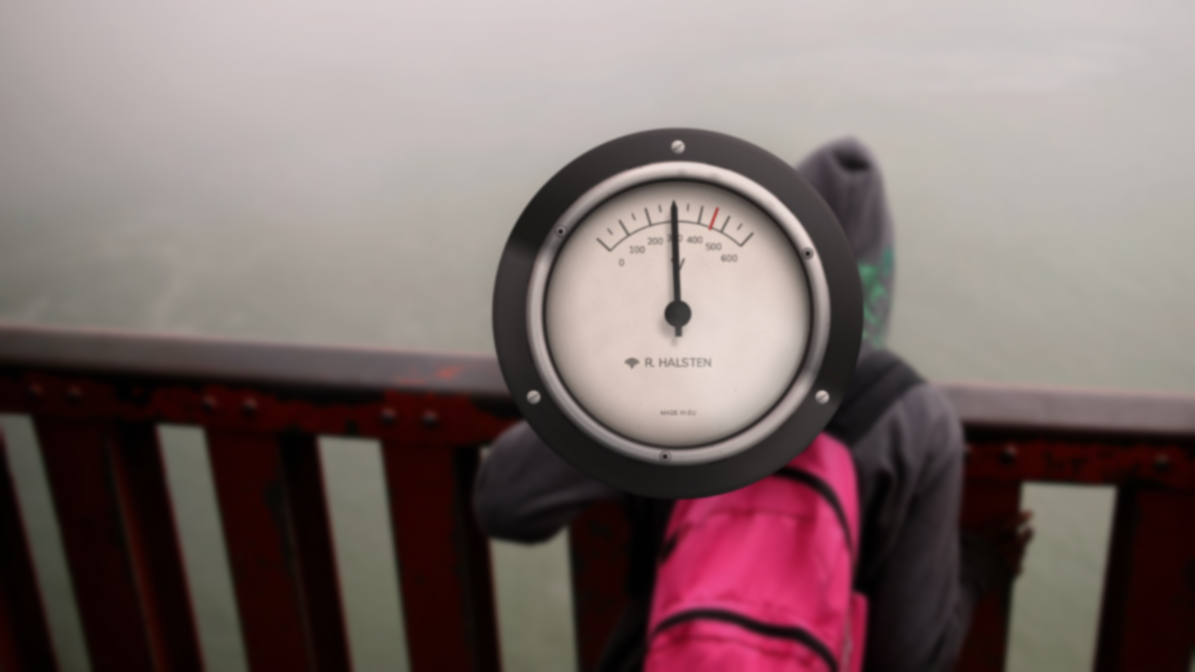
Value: 300 V
